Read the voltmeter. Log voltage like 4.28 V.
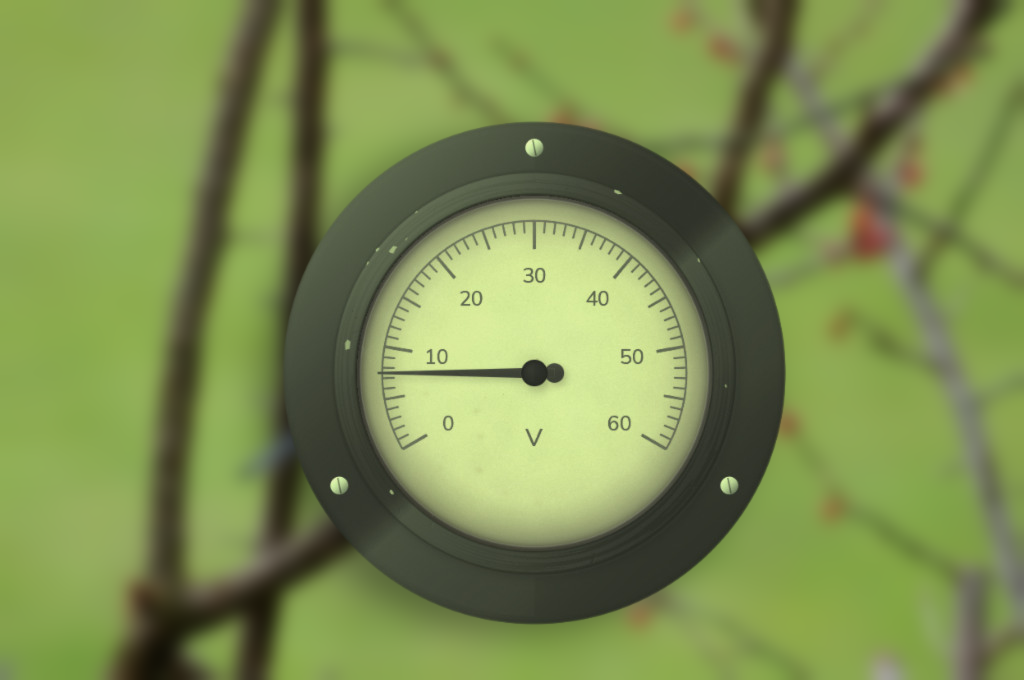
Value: 7.5 V
